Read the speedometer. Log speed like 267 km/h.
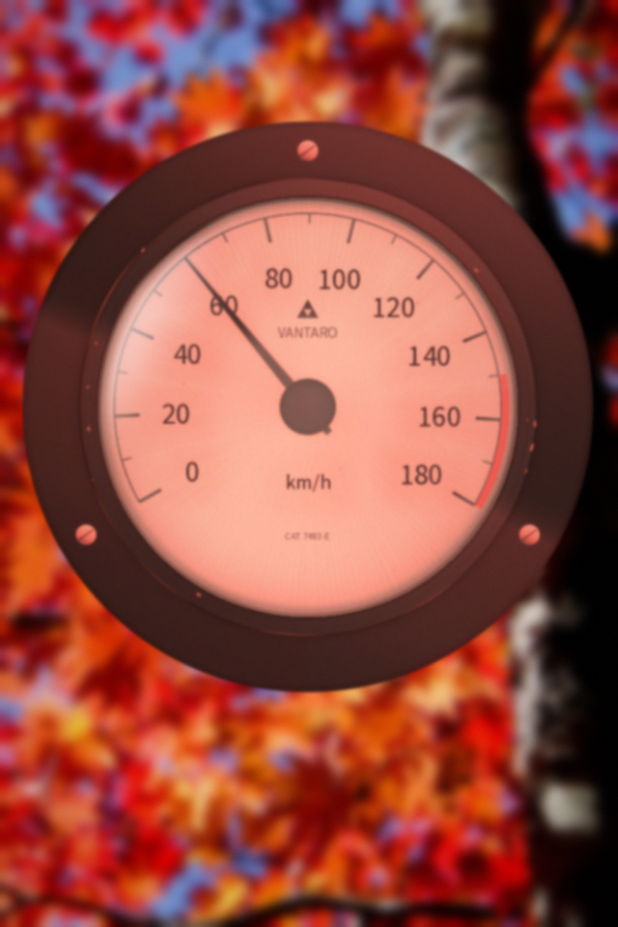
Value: 60 km/h
